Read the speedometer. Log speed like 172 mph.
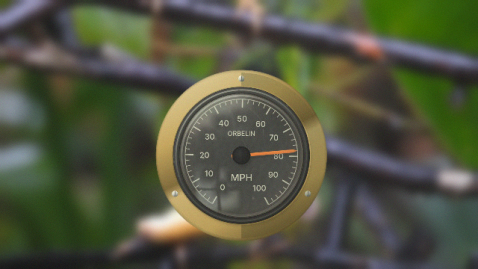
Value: 78 mph
